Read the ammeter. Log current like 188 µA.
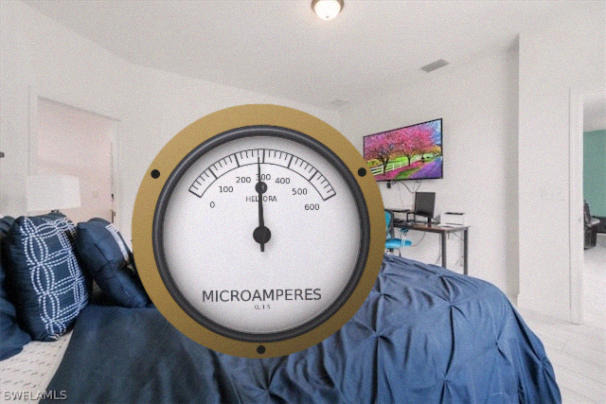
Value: 280 µA
